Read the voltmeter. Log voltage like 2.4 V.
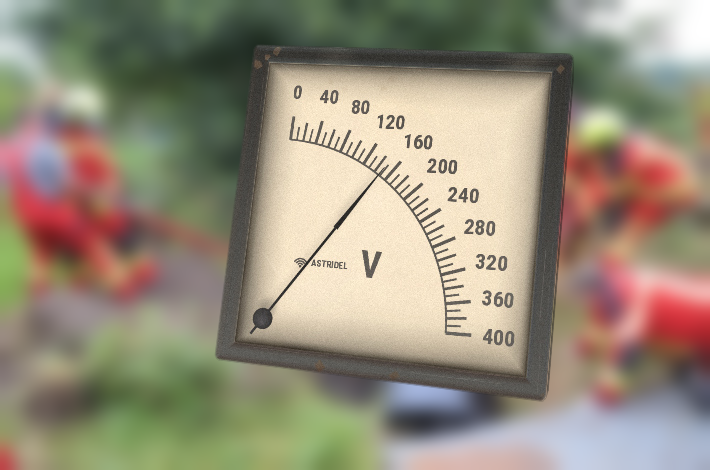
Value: 150 V
